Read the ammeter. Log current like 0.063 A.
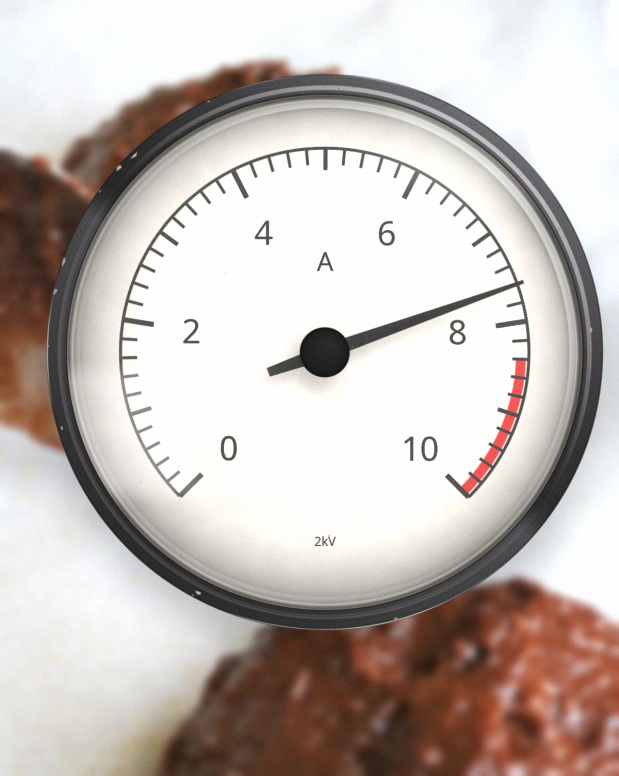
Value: 7.6 A
